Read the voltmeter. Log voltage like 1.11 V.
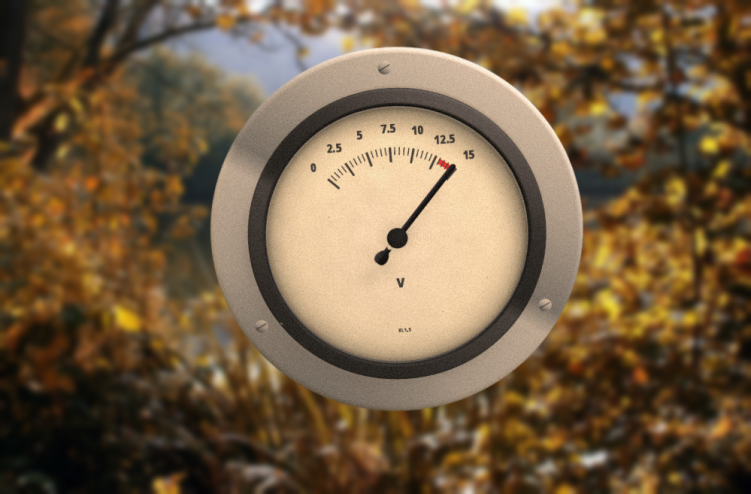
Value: 14.5 V
